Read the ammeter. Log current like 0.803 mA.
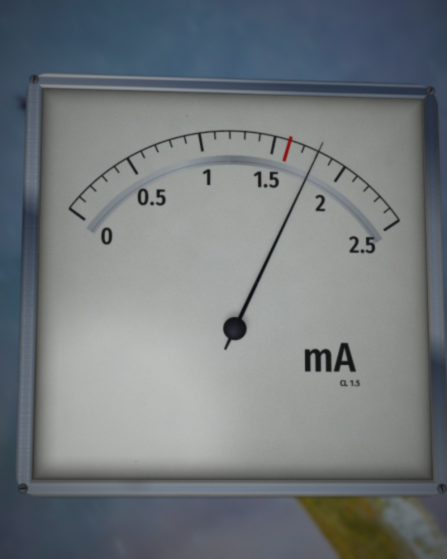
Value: 1.8 mA
